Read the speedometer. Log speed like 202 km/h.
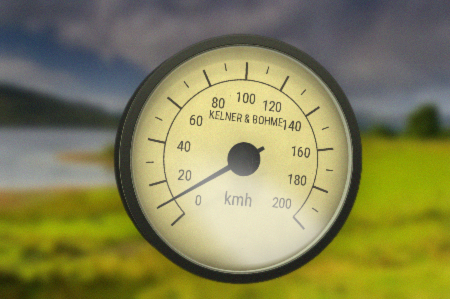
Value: 10 km/h
